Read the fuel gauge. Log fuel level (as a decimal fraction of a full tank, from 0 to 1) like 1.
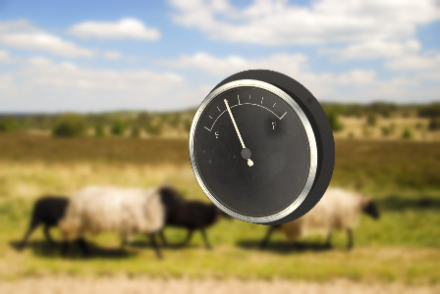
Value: 0.375
